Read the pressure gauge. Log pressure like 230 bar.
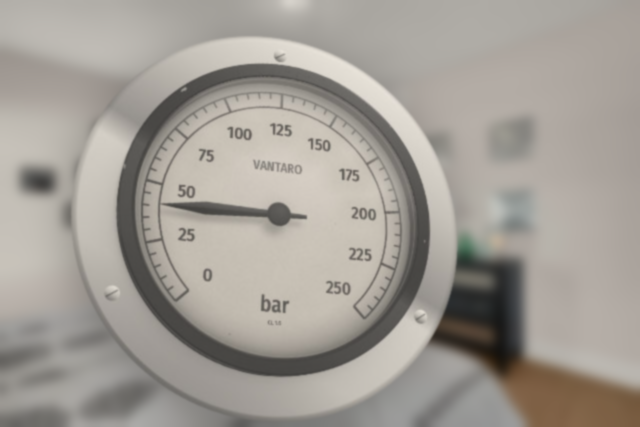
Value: 40 bar
